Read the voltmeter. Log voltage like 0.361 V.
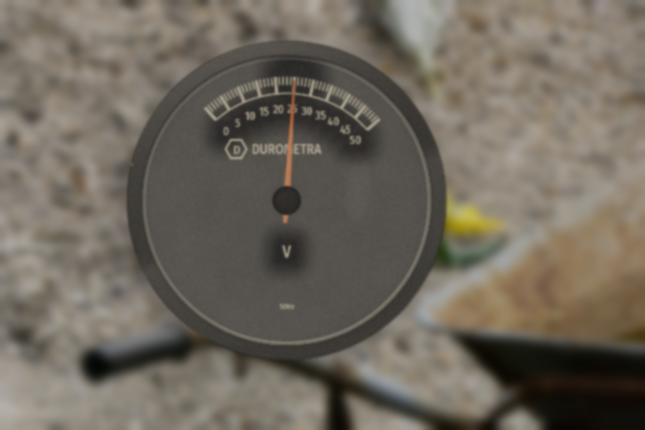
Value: 25 V
